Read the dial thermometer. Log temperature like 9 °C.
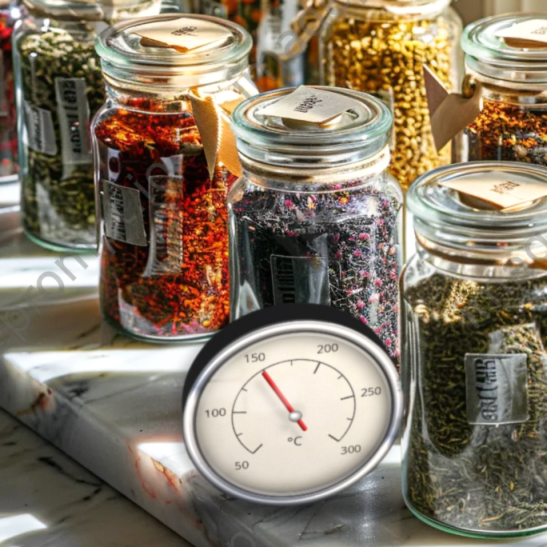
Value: 150 °C
